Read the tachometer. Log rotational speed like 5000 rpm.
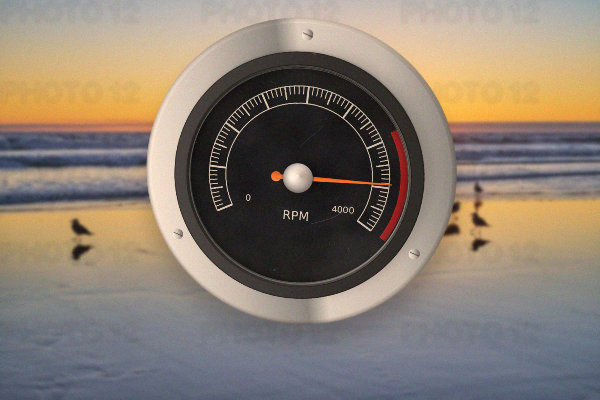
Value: 3450 rpm
